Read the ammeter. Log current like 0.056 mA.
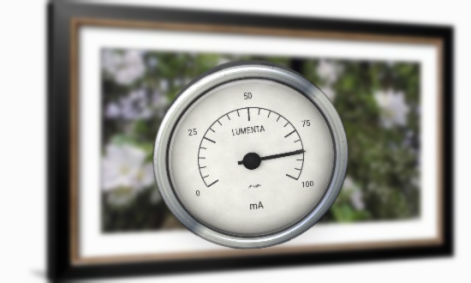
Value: 85 mA
